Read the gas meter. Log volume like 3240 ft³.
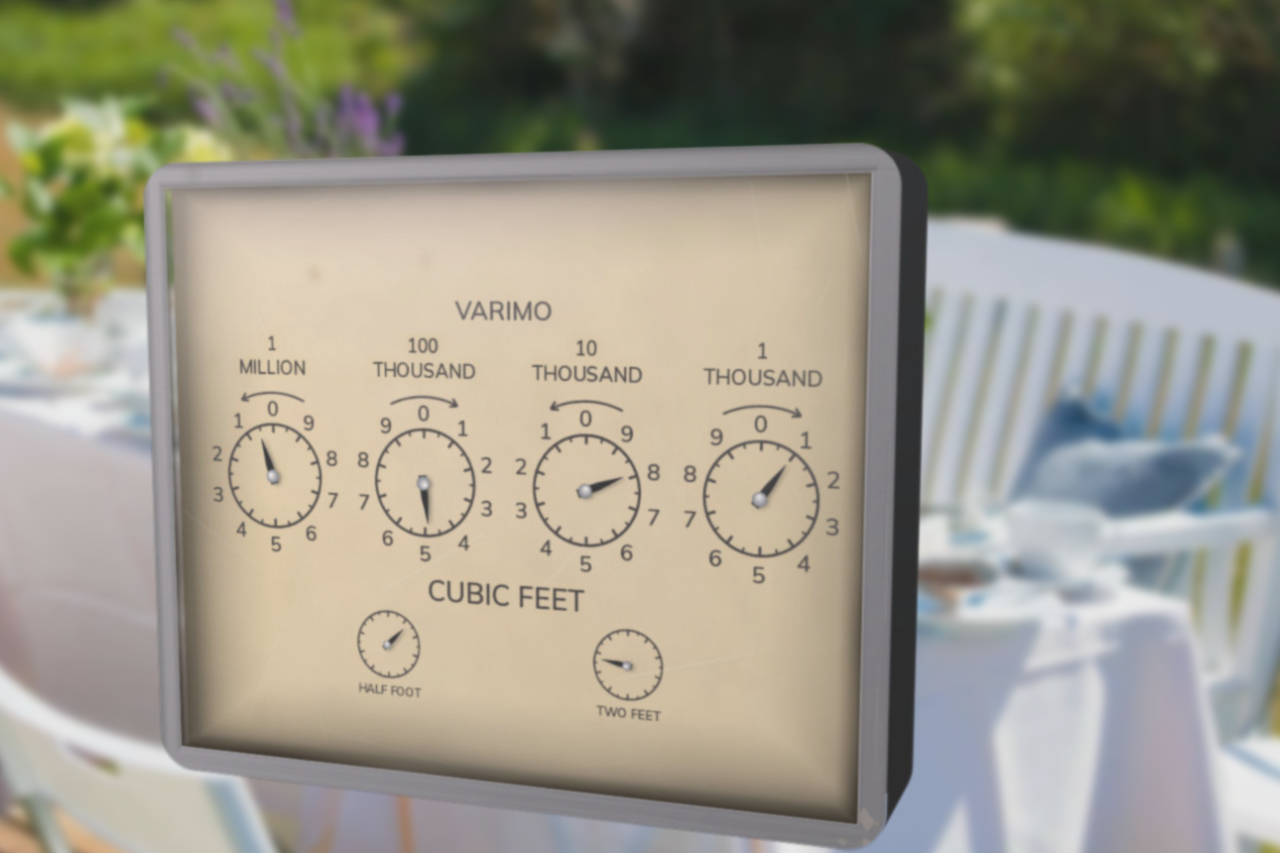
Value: 48100 ft³
